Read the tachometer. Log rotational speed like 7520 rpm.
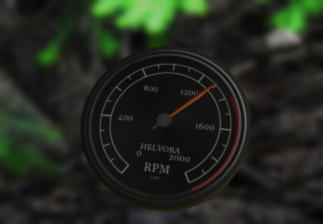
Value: 1300 rpm
